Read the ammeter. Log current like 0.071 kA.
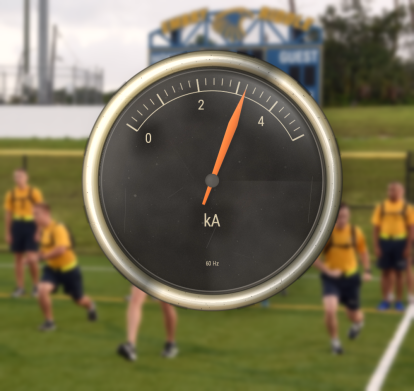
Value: 3.2 kA
